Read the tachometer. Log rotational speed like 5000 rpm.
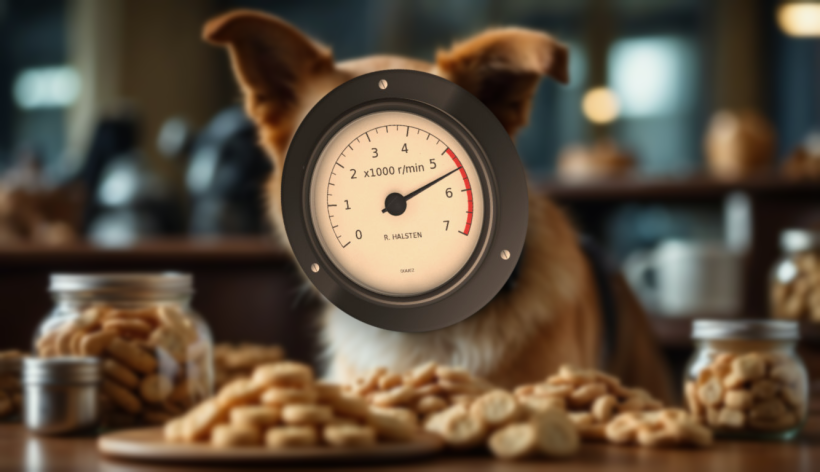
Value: 5500 rpm
